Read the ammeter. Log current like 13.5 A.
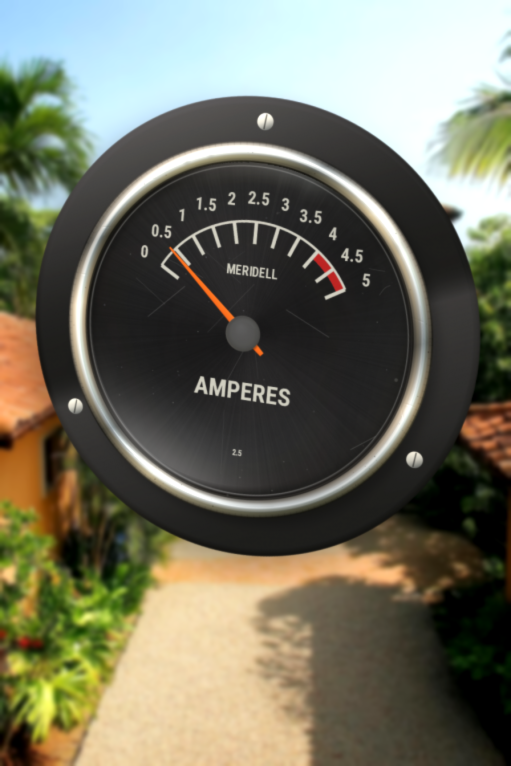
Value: 0.5 A
